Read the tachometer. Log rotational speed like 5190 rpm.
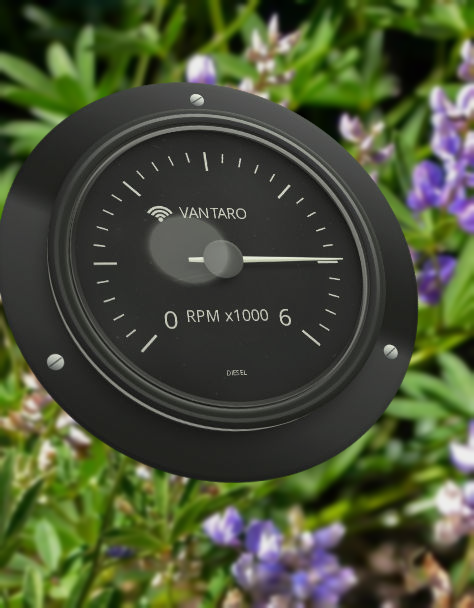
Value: 5000 rpm
